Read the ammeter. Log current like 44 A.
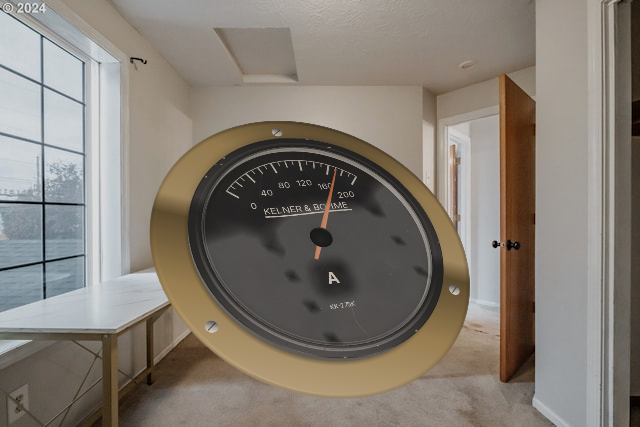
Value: 170 A
